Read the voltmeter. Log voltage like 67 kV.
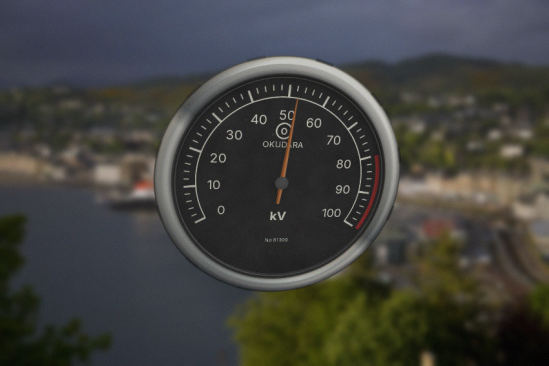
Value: 52 kV
